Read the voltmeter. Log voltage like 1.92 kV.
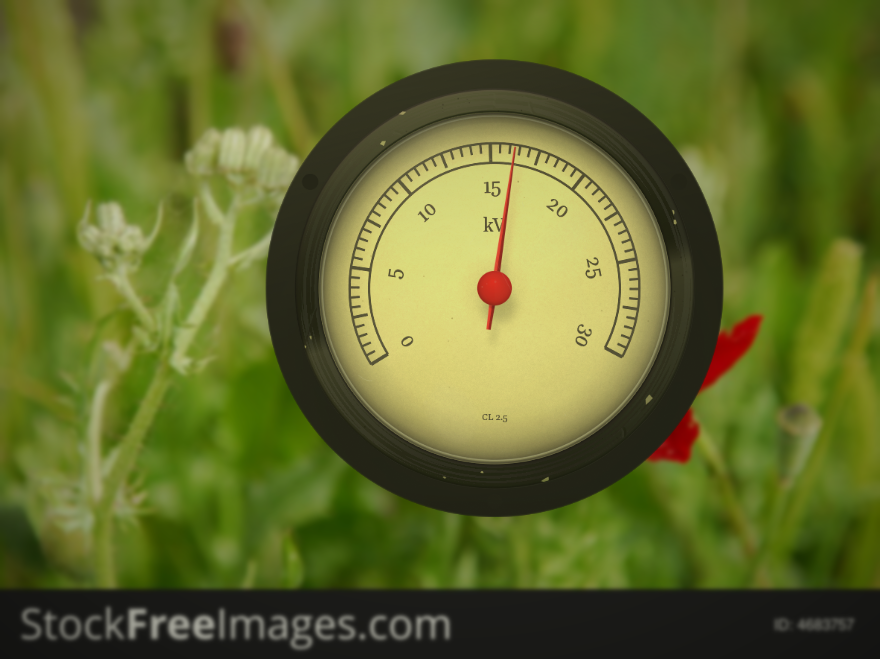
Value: 16.25 kV
